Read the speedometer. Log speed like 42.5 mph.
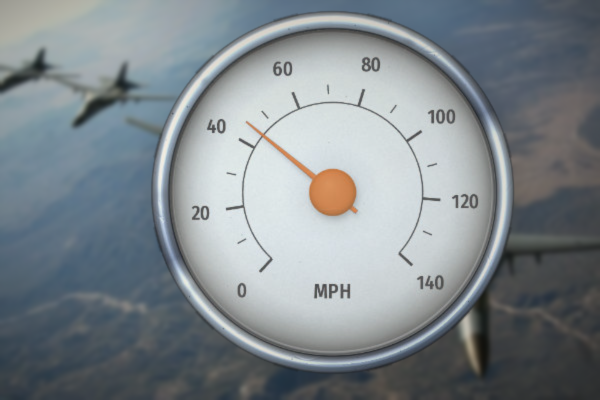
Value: 45 mph
